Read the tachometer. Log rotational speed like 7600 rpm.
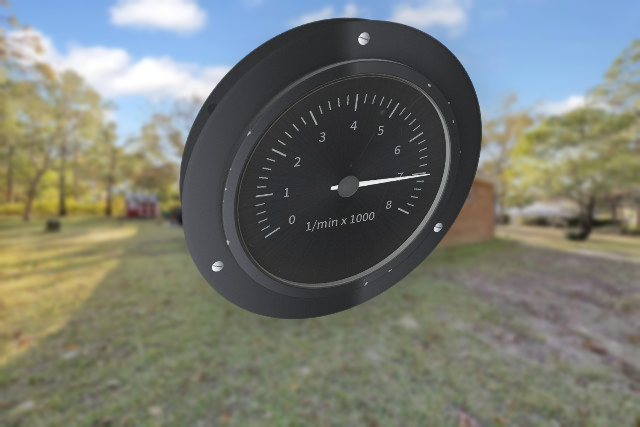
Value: 7000 rpm
